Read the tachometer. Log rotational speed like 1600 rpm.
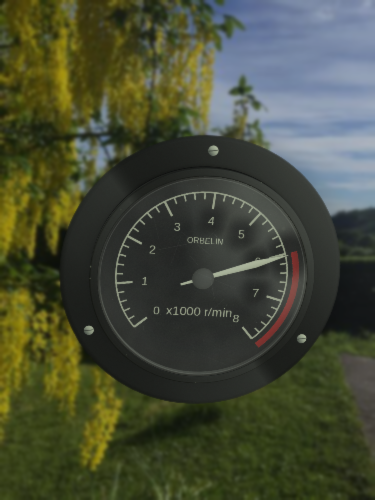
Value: 6000 rpm
